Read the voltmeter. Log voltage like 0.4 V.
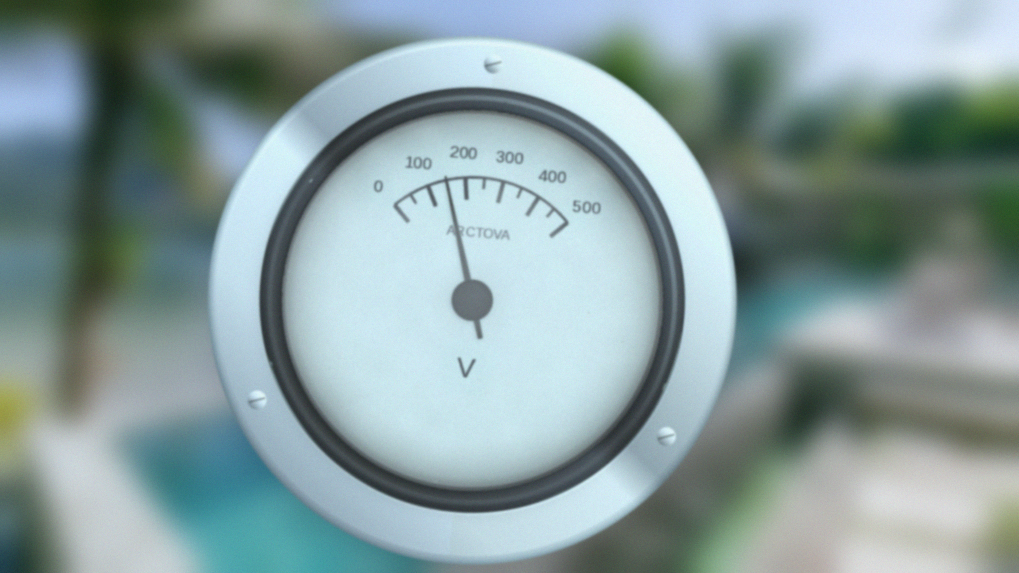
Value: 150 V
